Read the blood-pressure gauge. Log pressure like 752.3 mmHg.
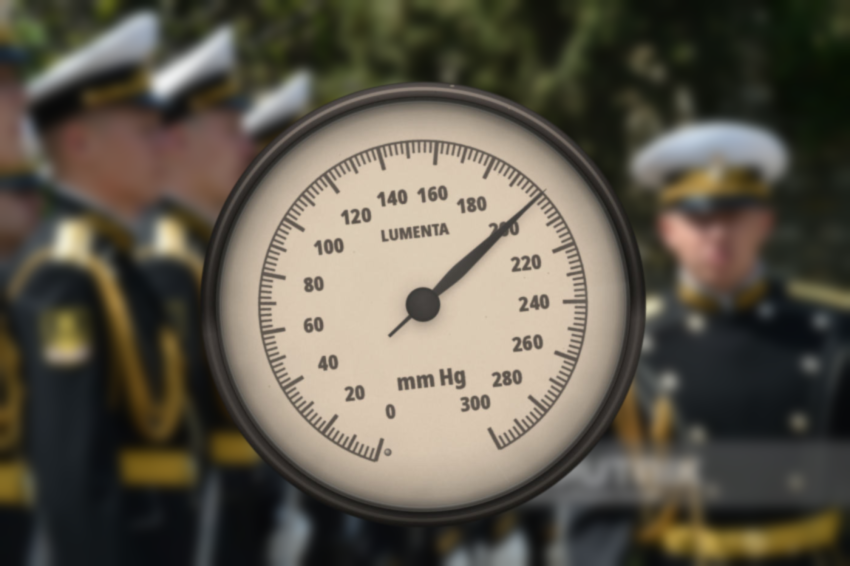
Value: 200 mmHg
